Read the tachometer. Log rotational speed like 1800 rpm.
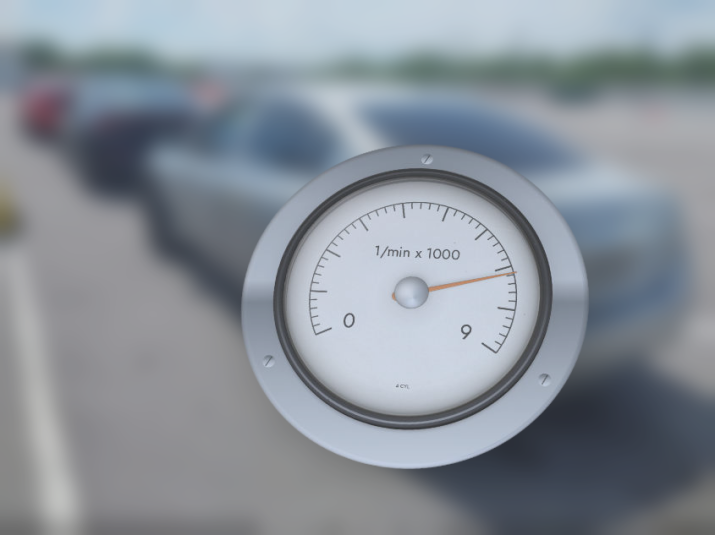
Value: 7200 rpm
